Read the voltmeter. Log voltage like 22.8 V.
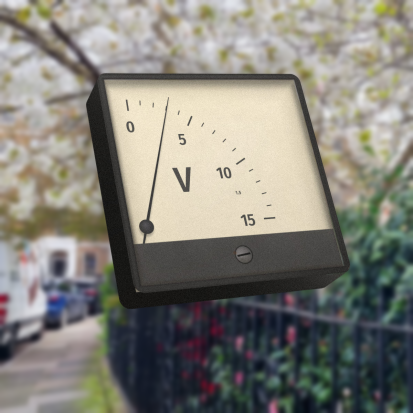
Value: 3 V
